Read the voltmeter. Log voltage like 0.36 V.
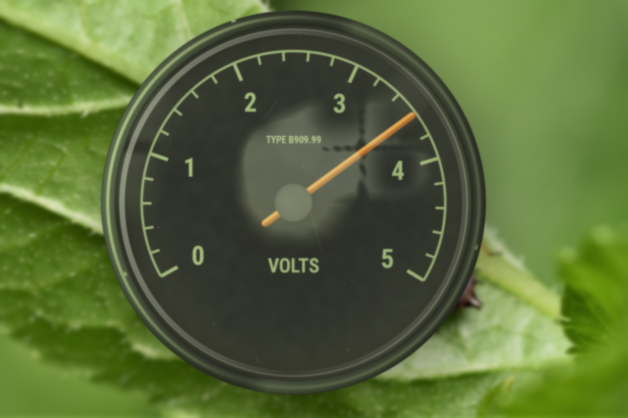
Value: 3.6 V
